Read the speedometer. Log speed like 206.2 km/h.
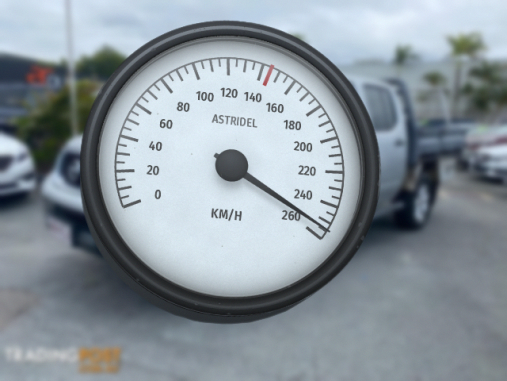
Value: 255 km/h
